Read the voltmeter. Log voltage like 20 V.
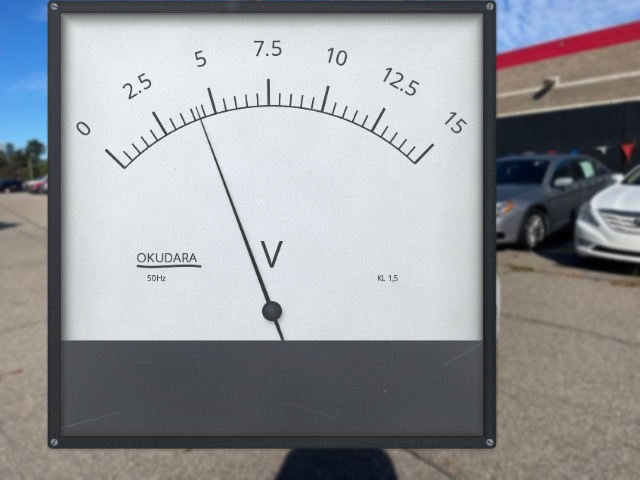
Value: 4.25 V
